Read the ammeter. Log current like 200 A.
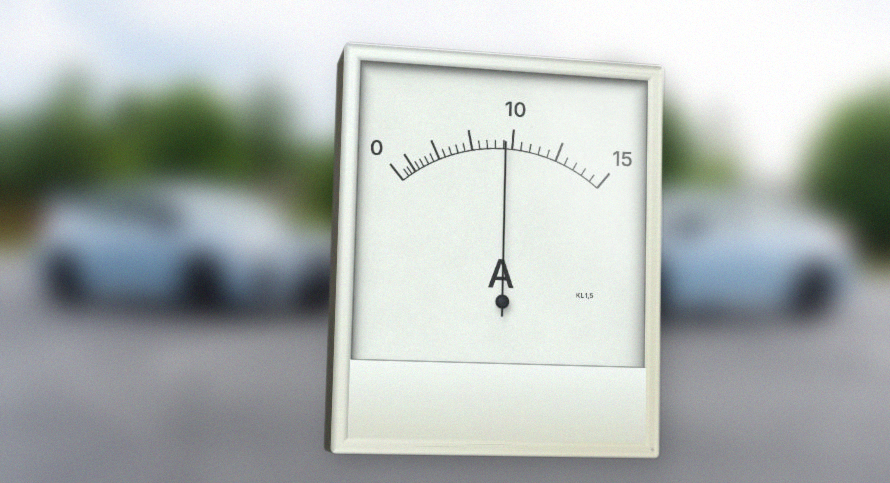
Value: 9.5 A
